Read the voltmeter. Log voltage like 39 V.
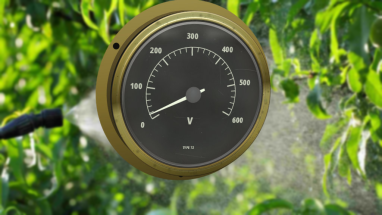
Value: 20 V
